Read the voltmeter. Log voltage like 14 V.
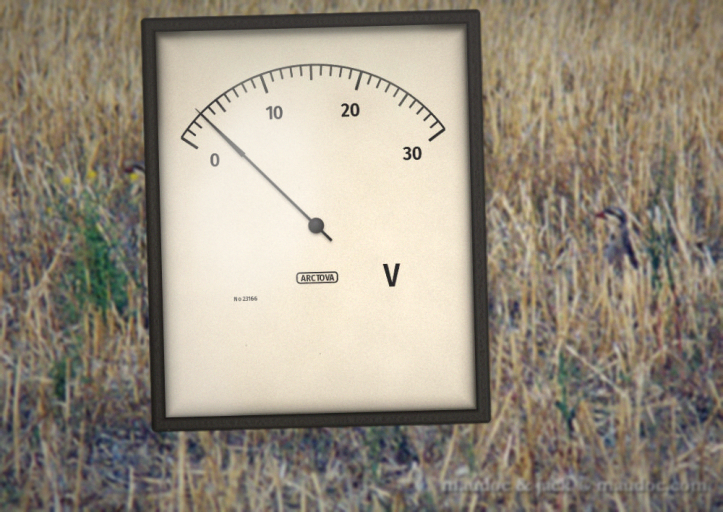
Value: 3 V
